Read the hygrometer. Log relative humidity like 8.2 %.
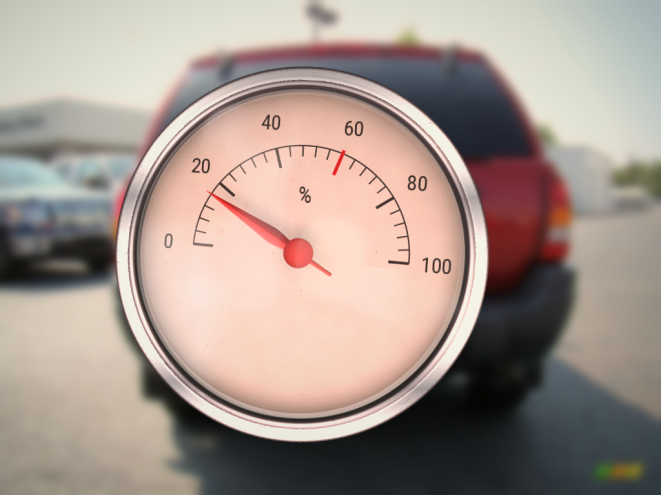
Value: 16 %
